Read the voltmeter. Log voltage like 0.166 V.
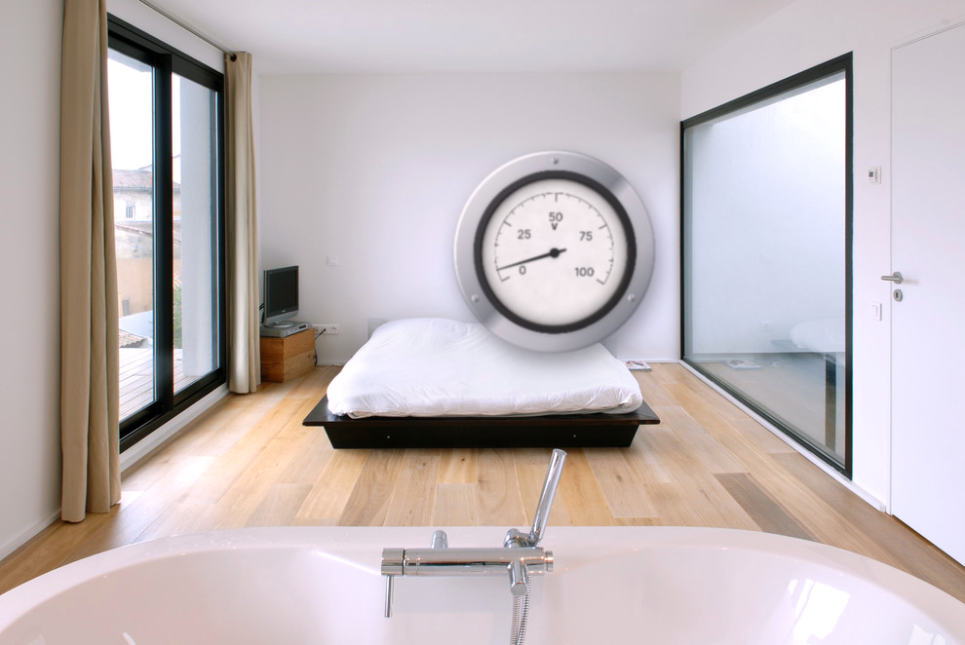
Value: 5 V
